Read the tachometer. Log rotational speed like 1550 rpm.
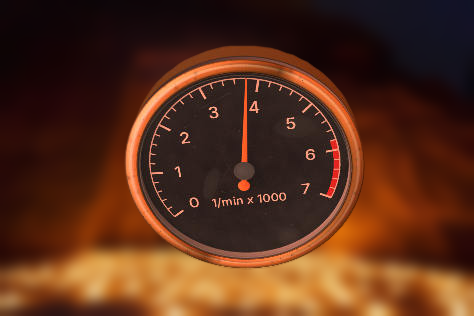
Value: 3800 rpm
